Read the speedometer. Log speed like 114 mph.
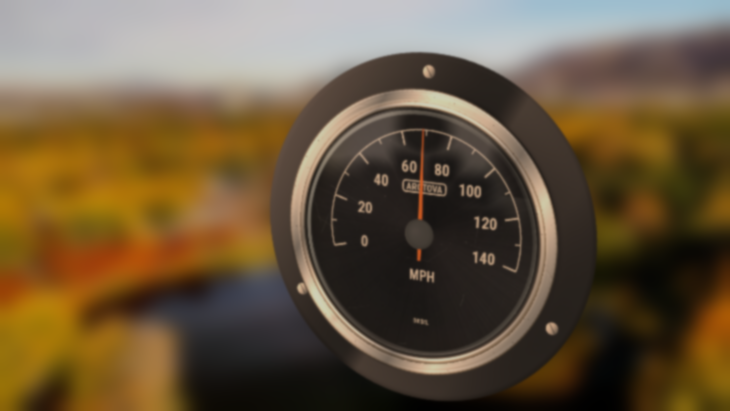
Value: 70 mph
